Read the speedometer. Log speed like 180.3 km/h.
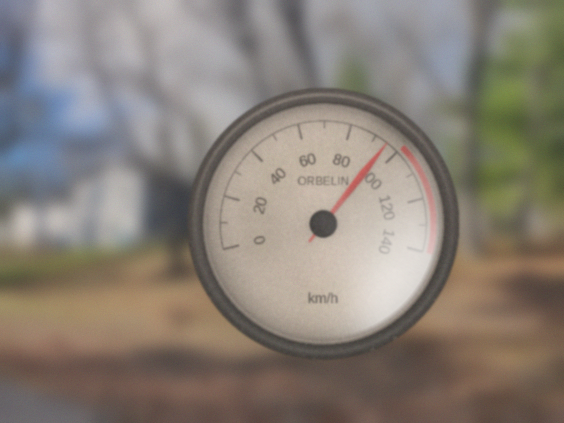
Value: 95 km/h
